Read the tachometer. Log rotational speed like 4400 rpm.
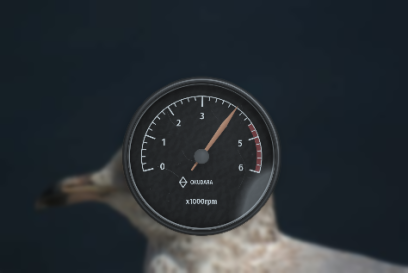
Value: 4000 rpm
